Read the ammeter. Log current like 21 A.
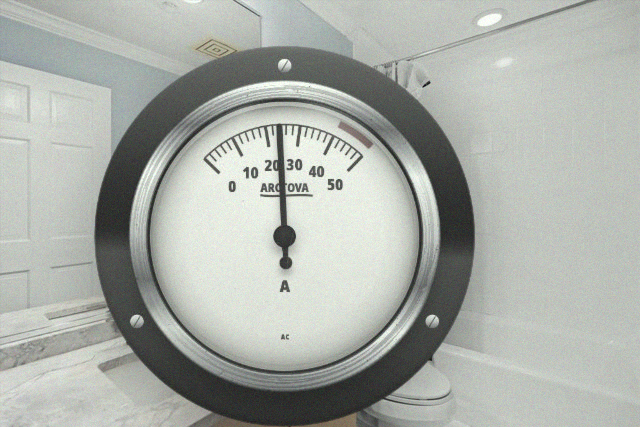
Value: 24 A
